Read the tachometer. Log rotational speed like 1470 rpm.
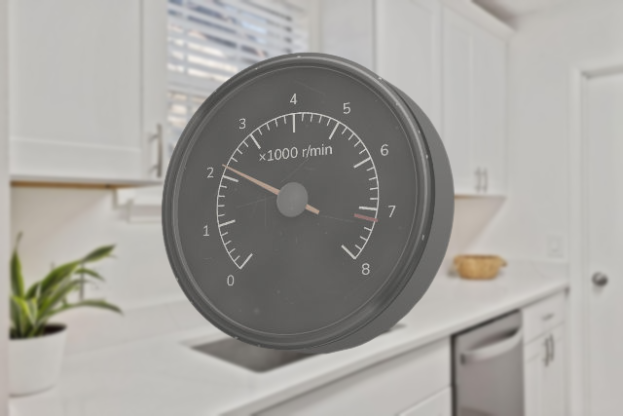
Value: 2200 rpm
